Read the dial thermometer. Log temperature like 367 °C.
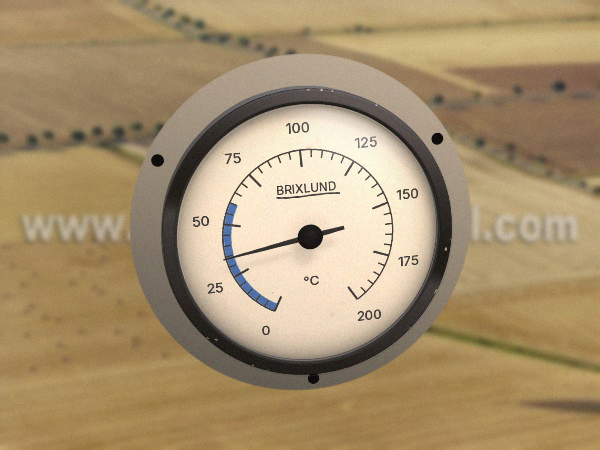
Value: 35 °C
